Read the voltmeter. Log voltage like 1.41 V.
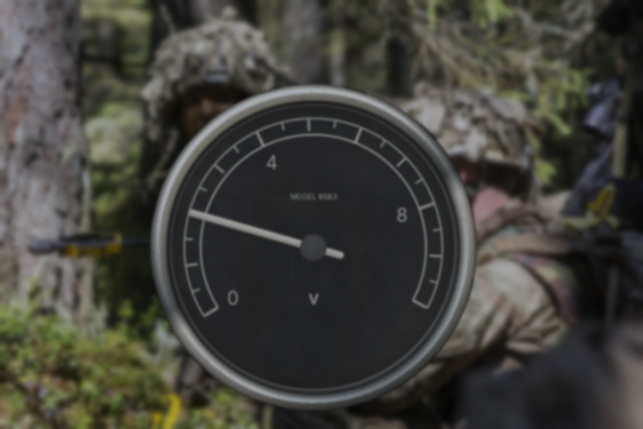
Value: 2 V
